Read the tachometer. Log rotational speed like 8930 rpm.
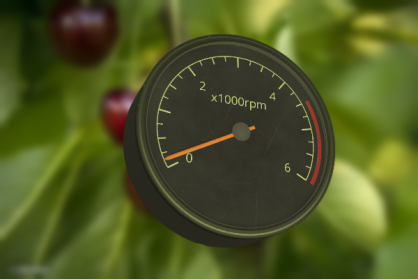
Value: 125 rpm
